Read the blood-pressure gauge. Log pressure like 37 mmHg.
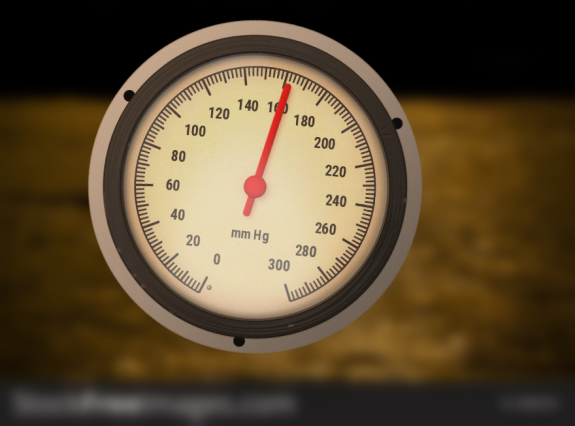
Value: 162 mmHg
